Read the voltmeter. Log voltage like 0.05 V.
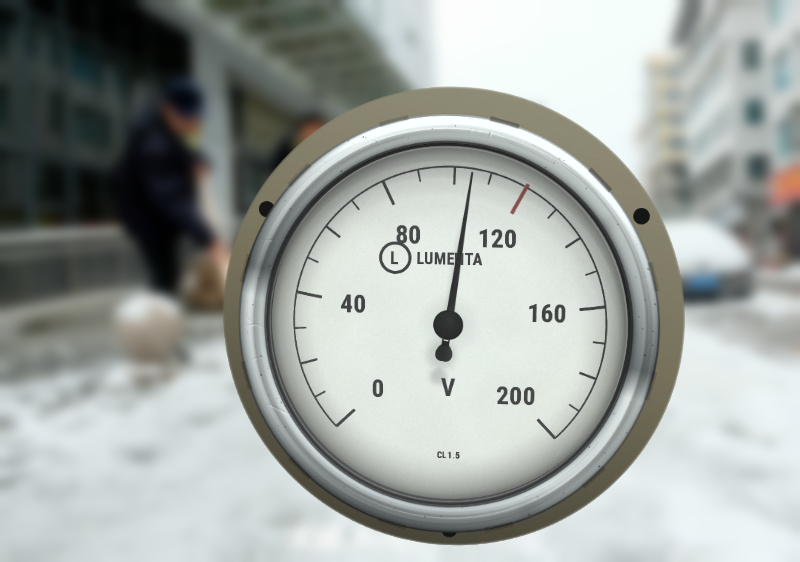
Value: 105 V
